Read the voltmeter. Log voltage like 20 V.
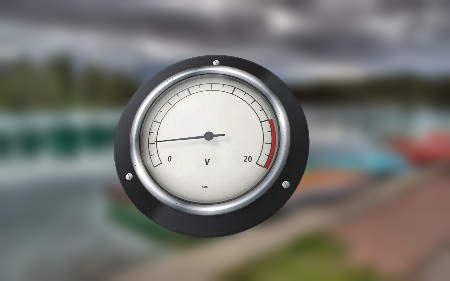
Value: 2 V
